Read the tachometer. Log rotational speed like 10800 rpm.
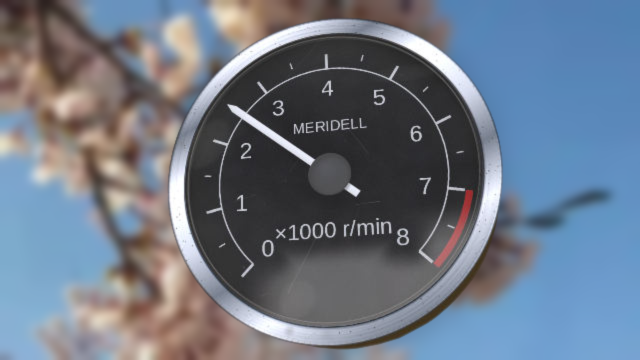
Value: 2500 rpm
